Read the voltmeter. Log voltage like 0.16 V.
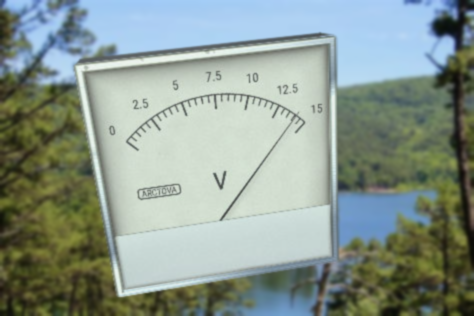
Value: 14 V
